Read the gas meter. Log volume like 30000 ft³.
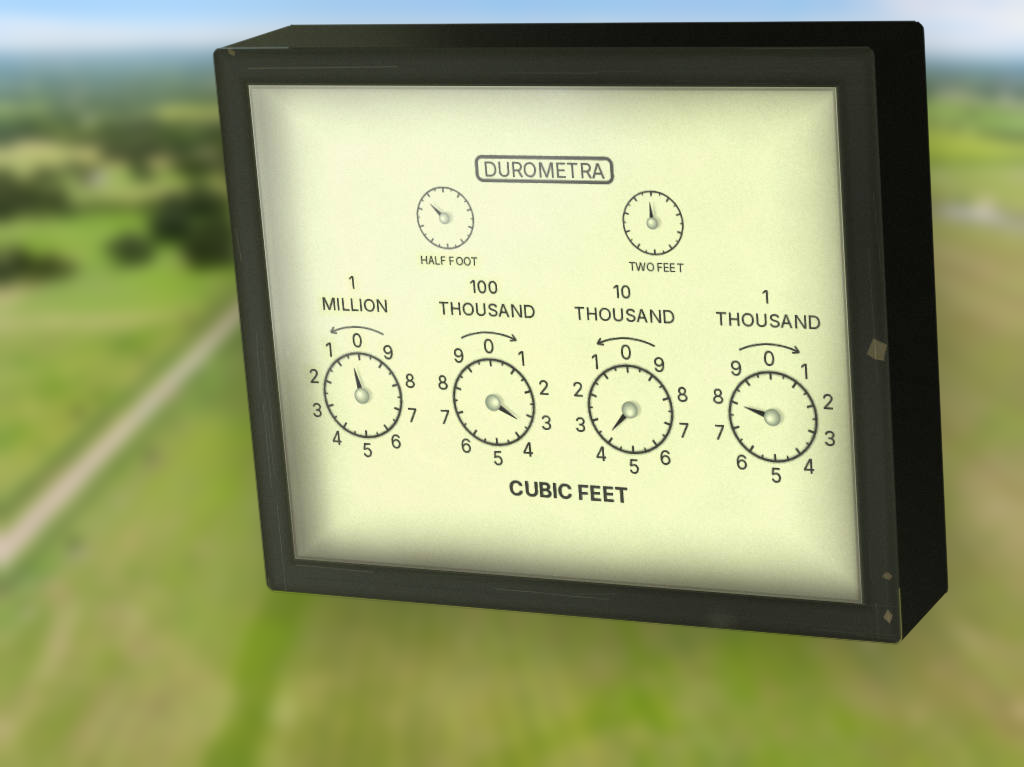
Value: 33800 ft³
